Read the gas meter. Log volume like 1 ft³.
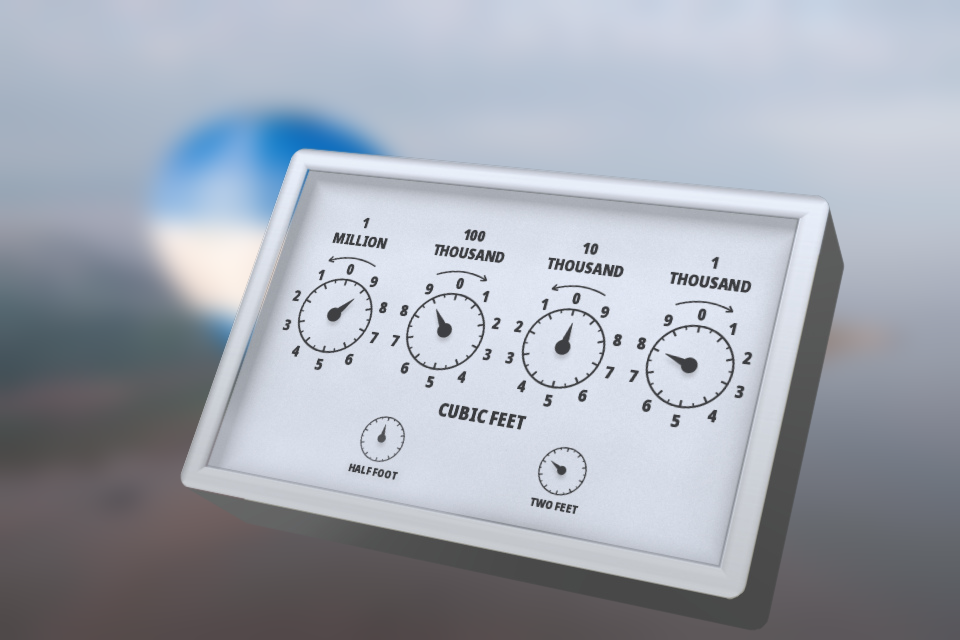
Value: 889800 ft³
